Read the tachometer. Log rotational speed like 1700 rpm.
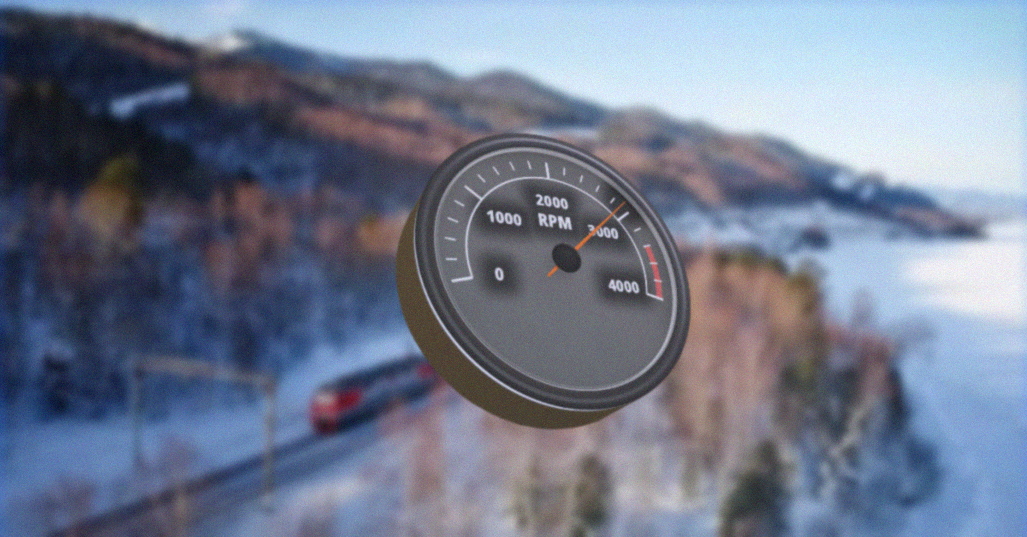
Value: 2900 rpm
